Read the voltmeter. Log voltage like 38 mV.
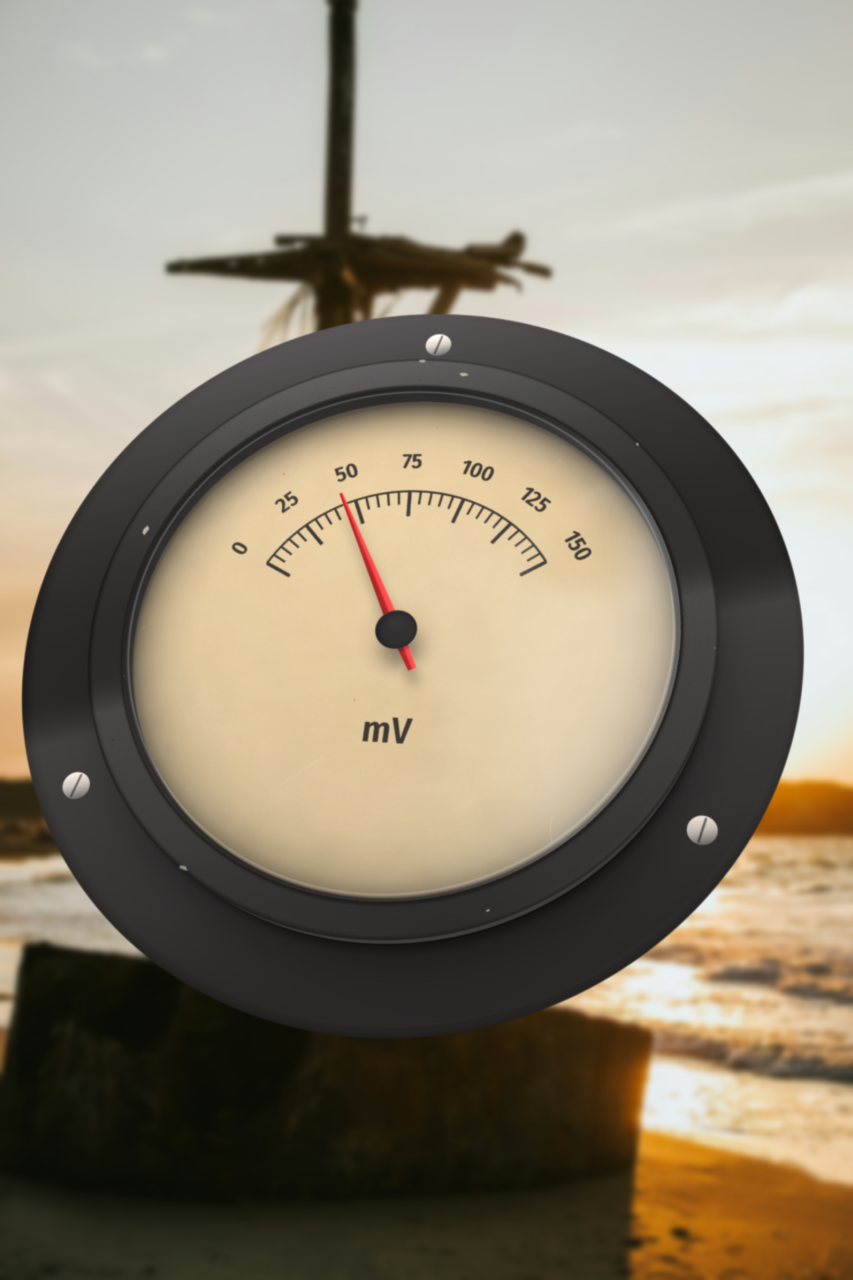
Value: 45 mV
